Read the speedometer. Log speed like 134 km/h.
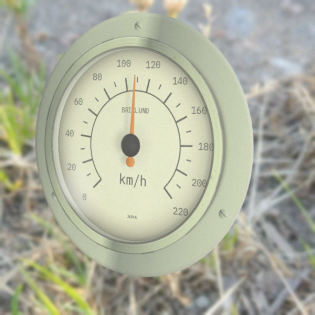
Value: 110 km/h
